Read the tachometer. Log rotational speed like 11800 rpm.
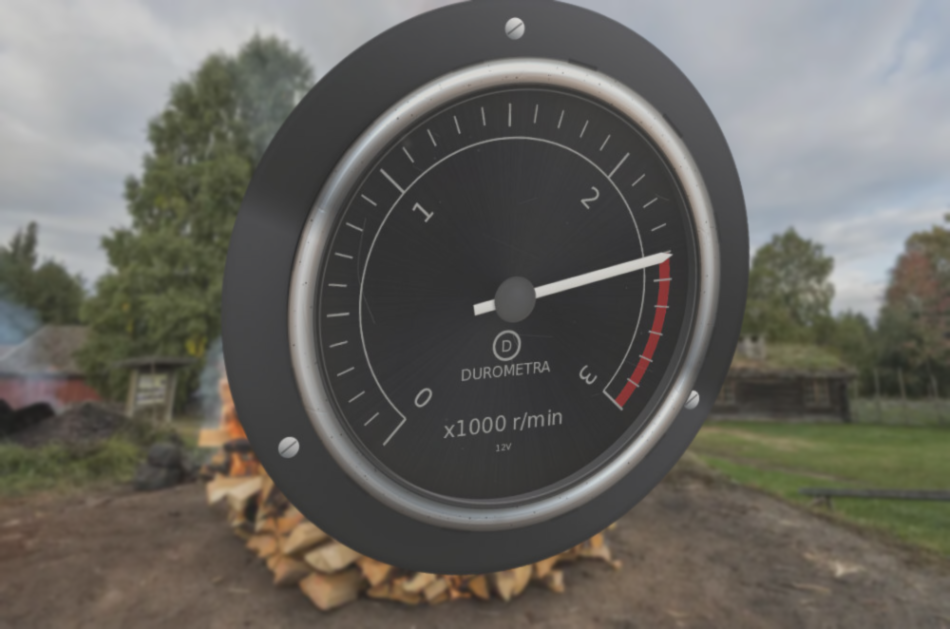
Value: 2400 rpm
